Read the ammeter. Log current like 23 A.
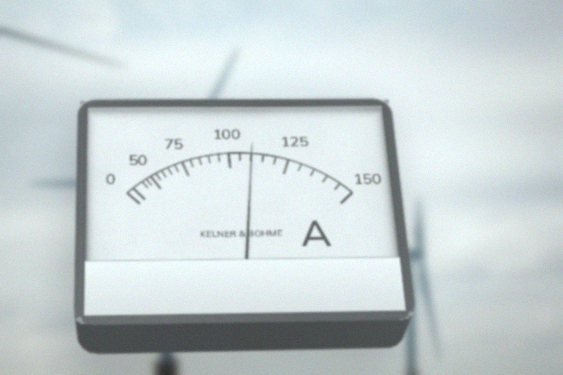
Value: 110 A
